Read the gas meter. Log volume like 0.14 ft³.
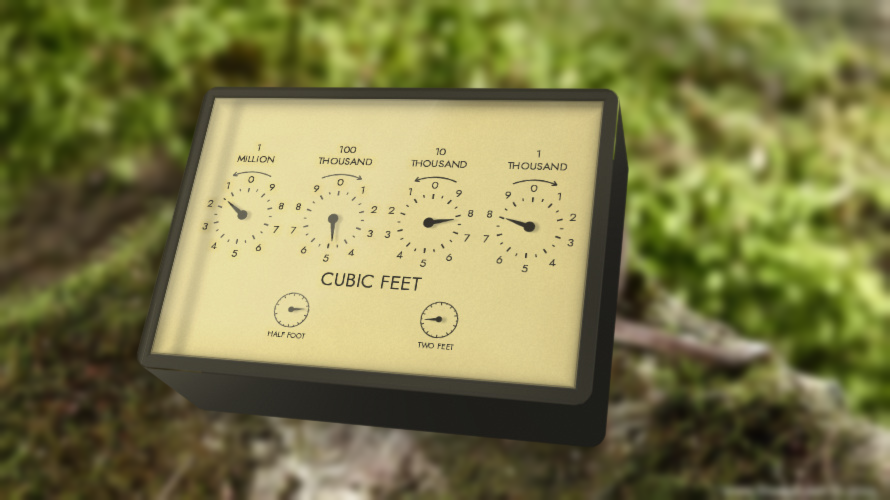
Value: 147800 ft³
